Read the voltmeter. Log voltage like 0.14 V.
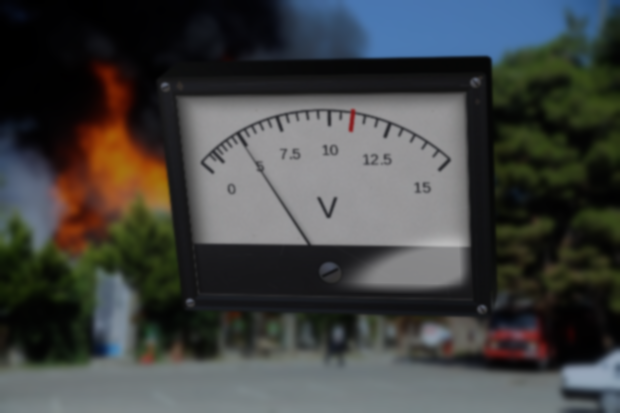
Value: 5 V
